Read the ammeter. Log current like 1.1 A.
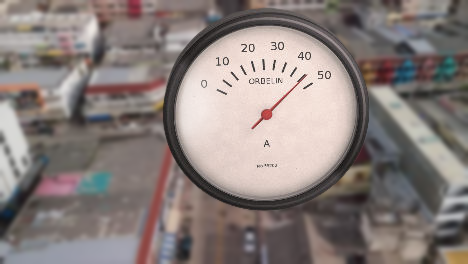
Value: 45 A
